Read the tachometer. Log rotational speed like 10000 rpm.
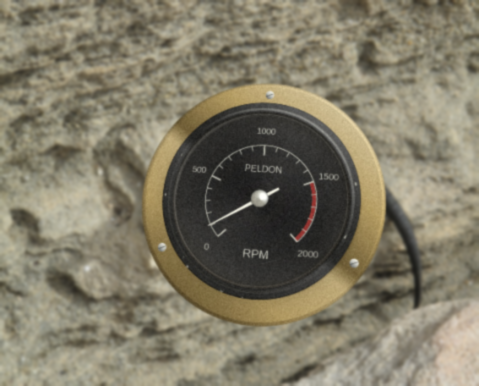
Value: 100 rpm
